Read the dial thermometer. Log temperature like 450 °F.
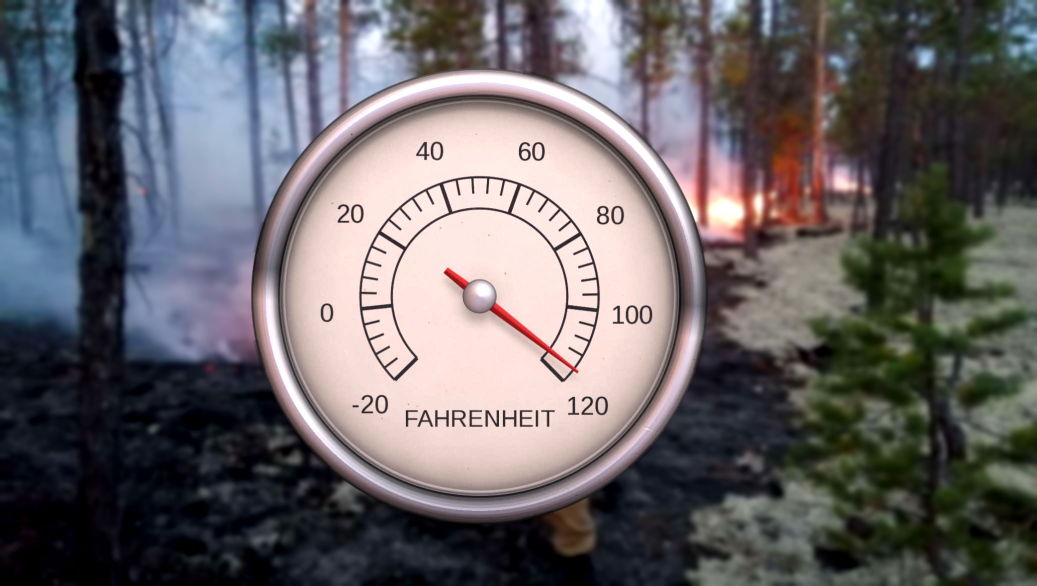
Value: 116 °F
